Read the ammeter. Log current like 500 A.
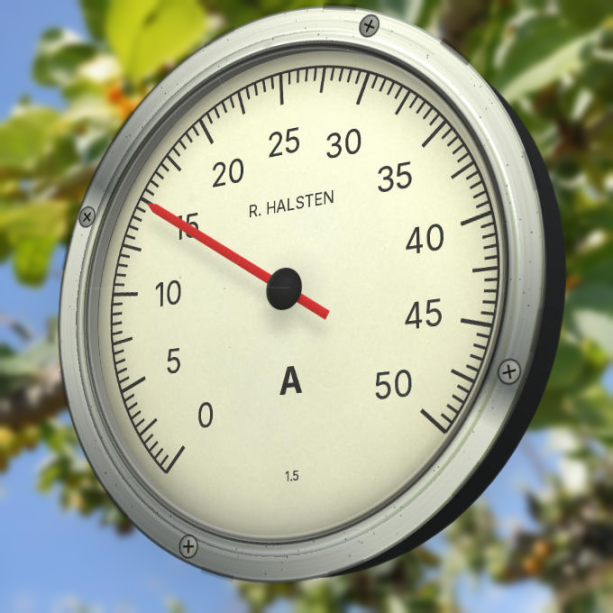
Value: 15 A
